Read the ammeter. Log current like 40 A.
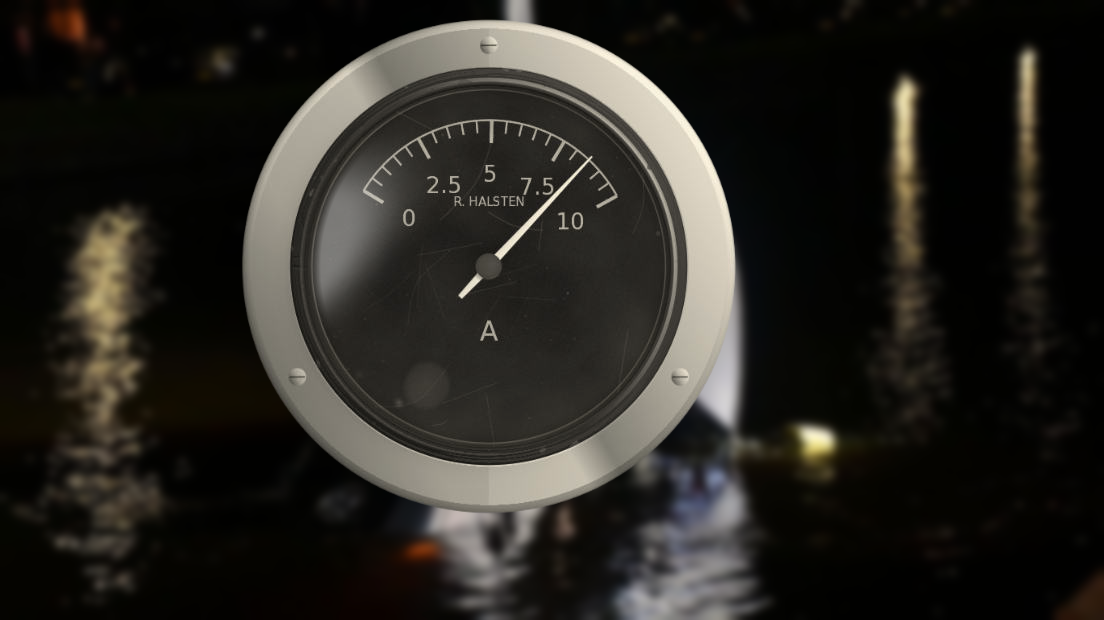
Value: 8.5 A
